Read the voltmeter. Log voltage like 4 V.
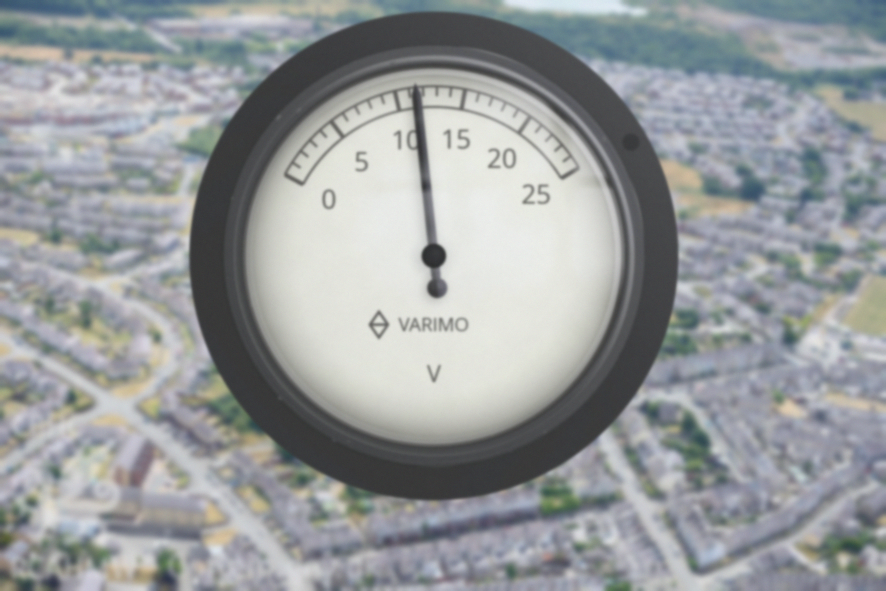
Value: 11.5 V
